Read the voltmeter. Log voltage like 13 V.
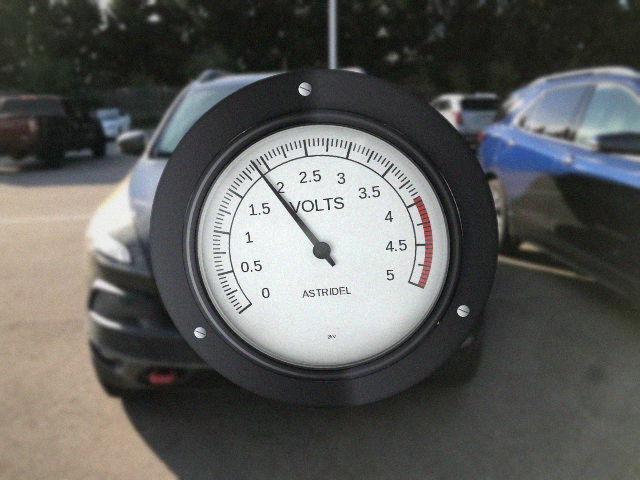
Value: 1.9 V
